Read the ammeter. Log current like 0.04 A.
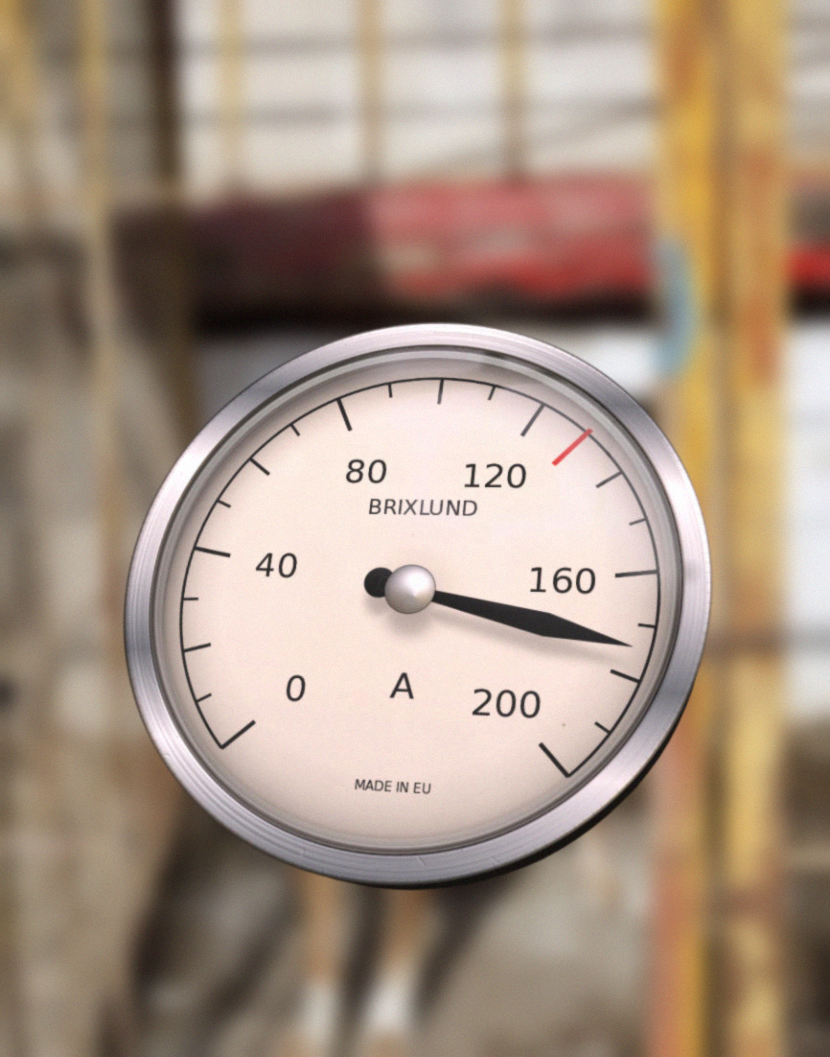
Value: 175 A
